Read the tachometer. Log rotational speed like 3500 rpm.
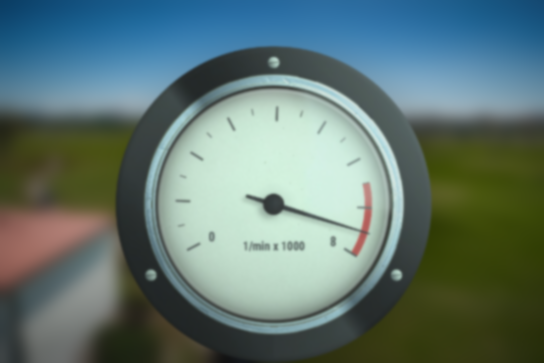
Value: 7500 rpm
